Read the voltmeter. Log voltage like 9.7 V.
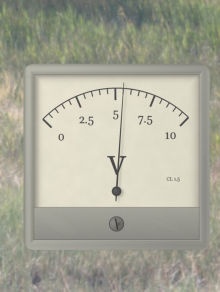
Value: 5.5 V
